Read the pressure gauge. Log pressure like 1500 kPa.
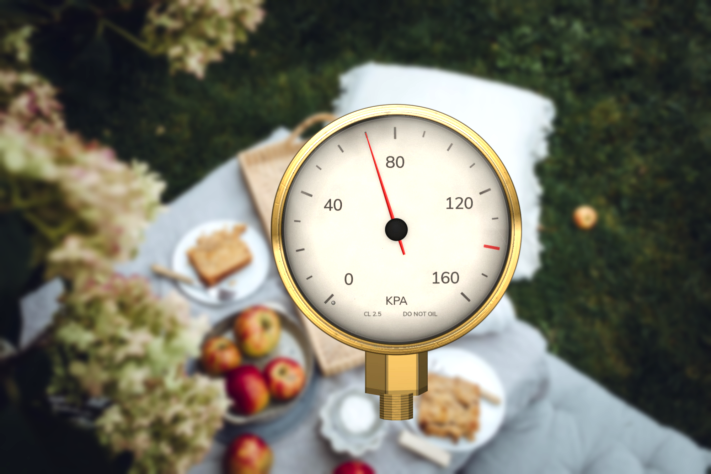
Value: 70 kPa
